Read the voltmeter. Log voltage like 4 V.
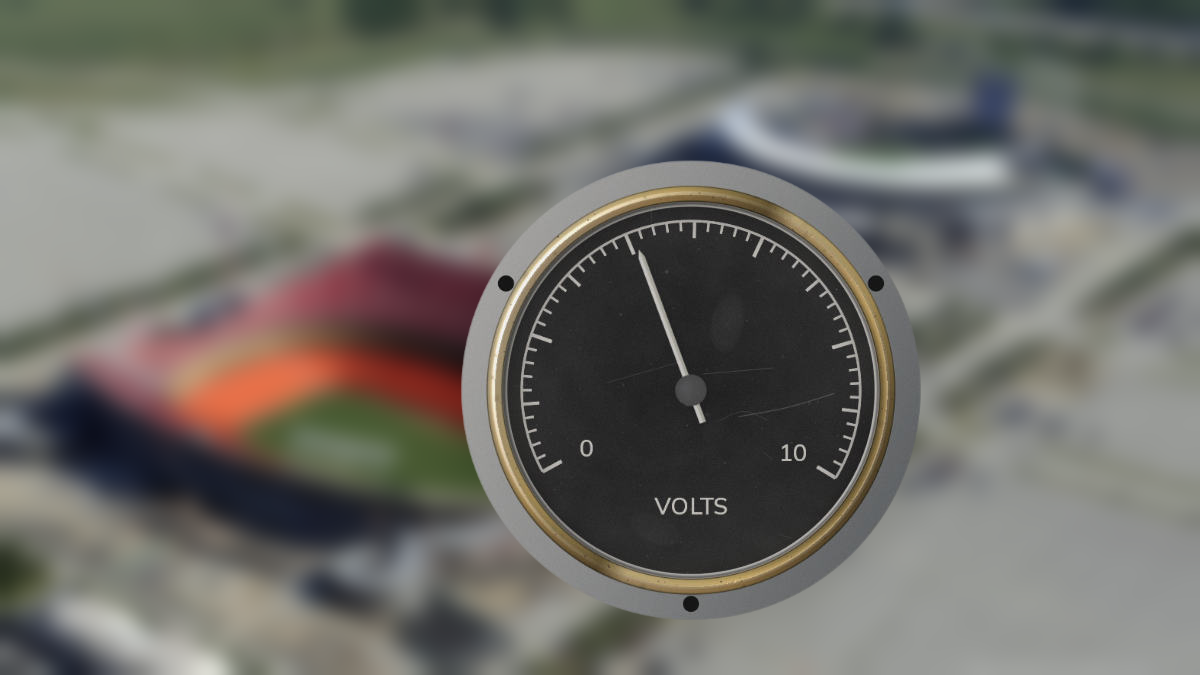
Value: 4.1 V
